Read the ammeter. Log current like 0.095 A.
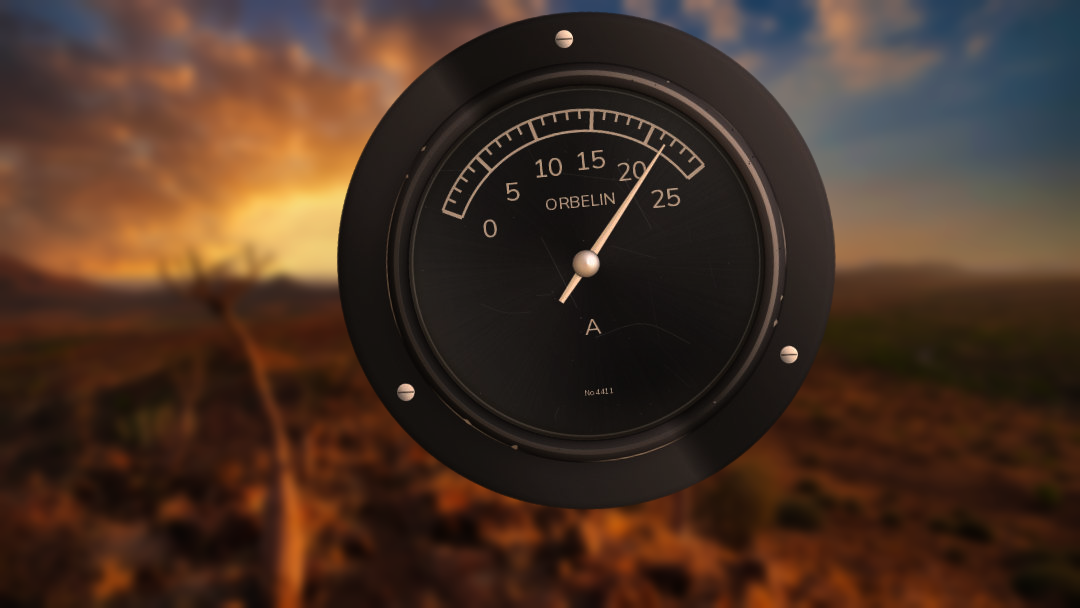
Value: 21.5 A
